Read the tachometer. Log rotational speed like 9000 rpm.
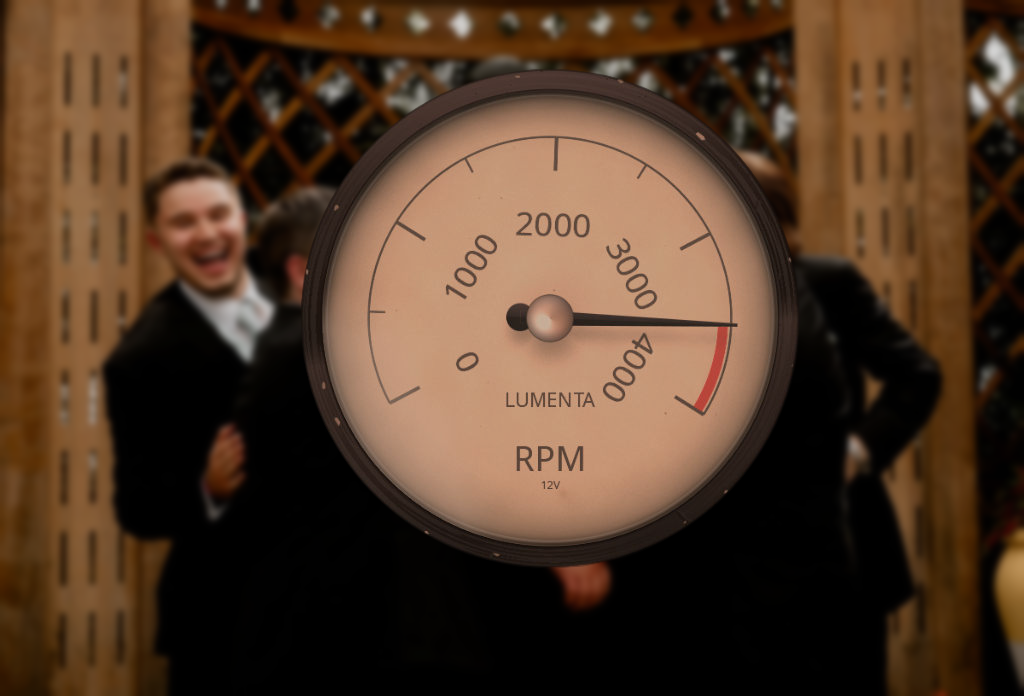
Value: 3500 rpm
